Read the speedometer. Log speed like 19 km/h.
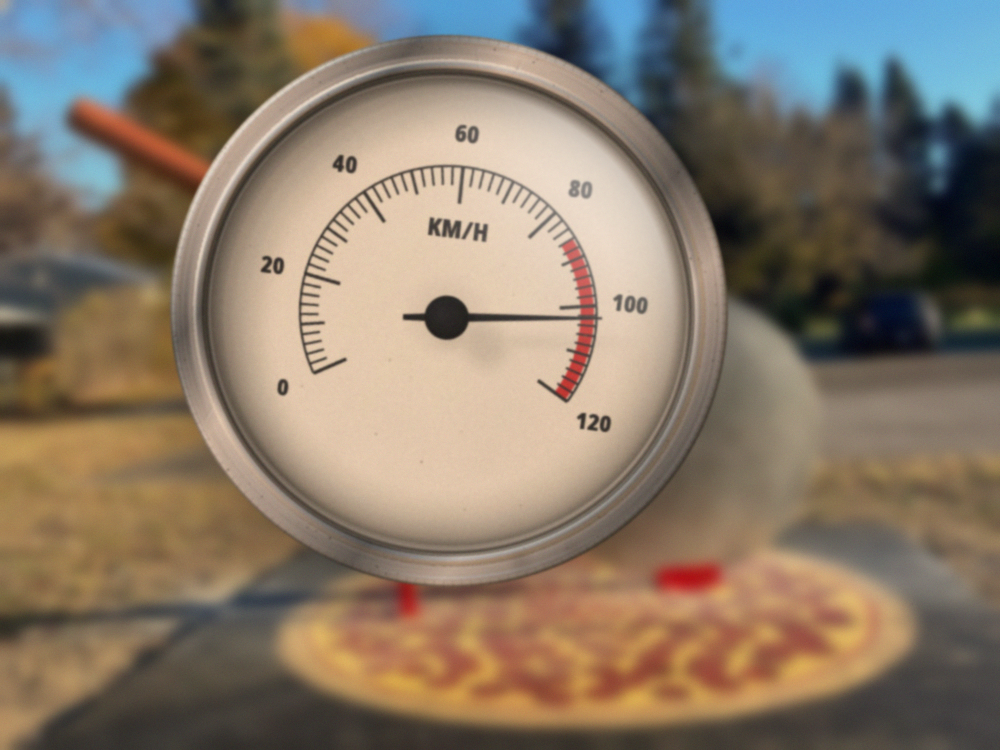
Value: 102 km/h
